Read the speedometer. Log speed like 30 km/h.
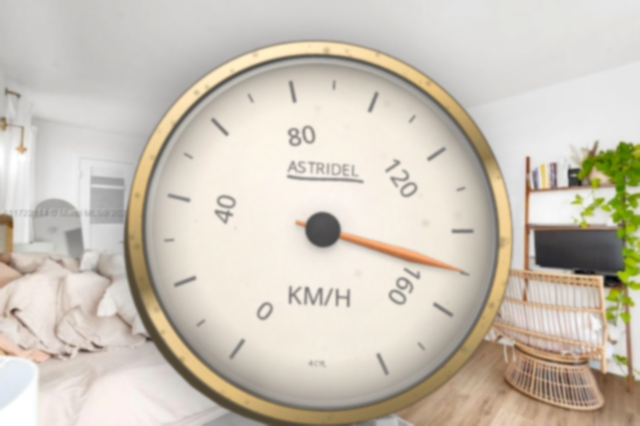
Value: 150 km/h
